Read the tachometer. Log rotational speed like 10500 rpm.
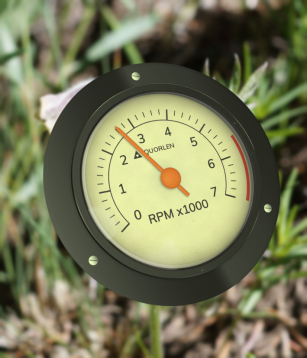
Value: 2600 rpm
